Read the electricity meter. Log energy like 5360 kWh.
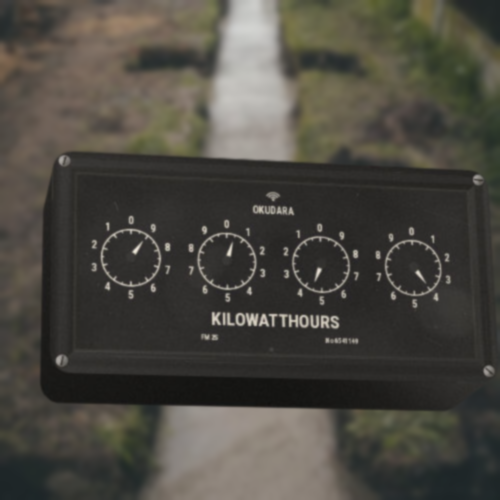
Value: 9044 kWh
